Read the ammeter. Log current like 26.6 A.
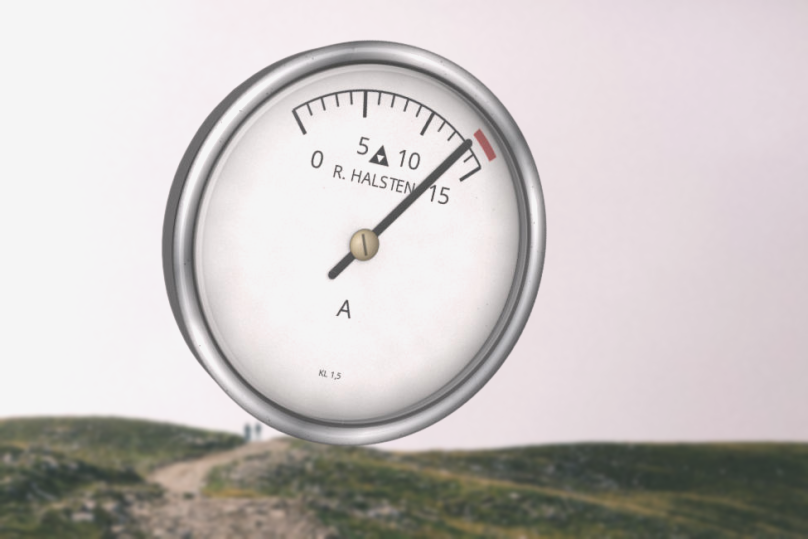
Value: 13 A
